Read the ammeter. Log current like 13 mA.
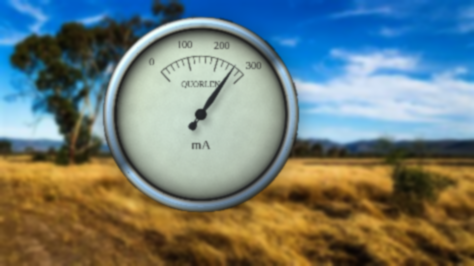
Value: 260 mA
